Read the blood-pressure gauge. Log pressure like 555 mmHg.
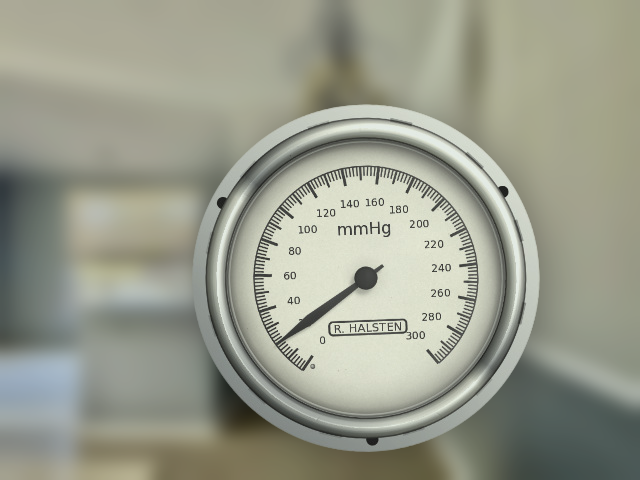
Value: 20 mmHg
